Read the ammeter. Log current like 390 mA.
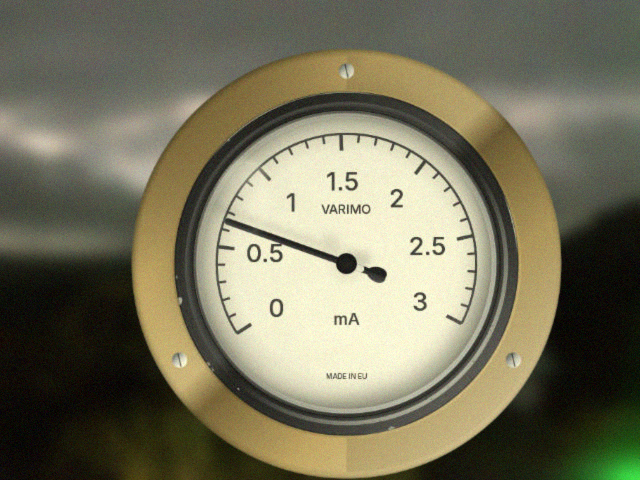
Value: 0.65 mA
